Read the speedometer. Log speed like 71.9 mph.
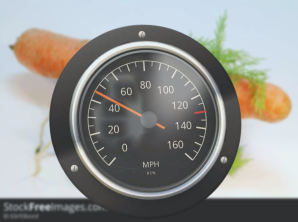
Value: 45 mph
